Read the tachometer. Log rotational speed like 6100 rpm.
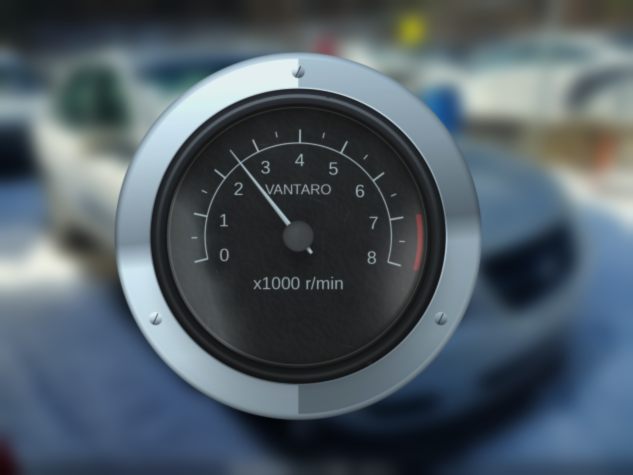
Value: 2500 rpm
